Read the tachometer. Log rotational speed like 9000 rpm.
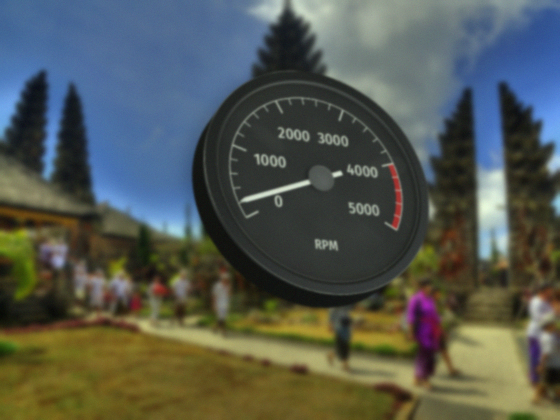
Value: 200 rpm
